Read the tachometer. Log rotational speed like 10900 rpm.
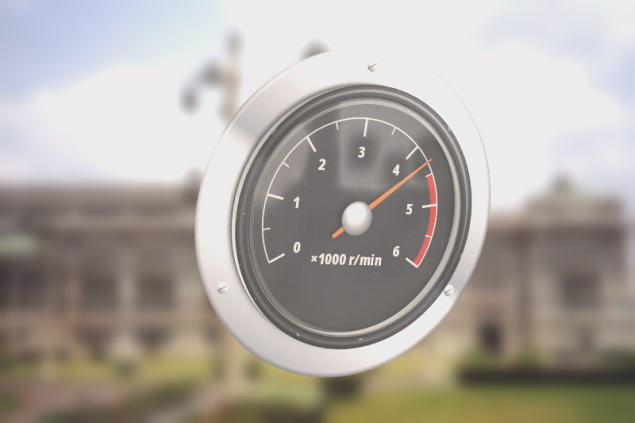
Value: 4250 rpm
